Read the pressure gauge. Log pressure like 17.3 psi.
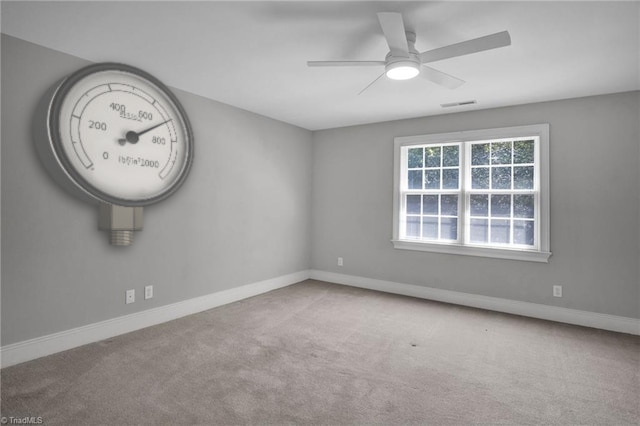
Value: 700 psi
